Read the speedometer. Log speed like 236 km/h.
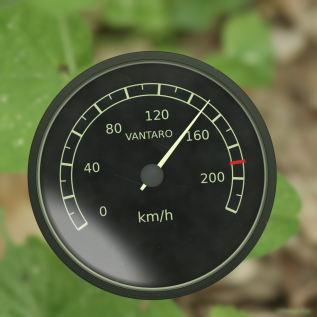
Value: 150 km/h
